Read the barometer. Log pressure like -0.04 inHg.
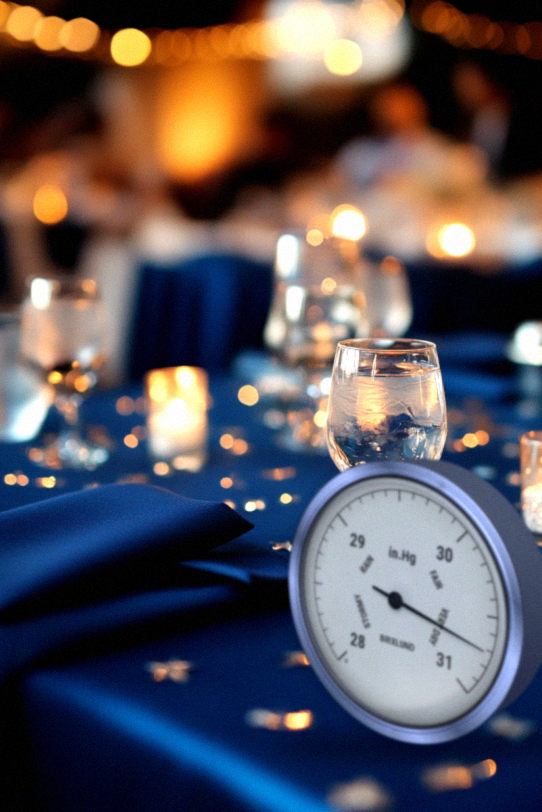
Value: 30.7 inHg
